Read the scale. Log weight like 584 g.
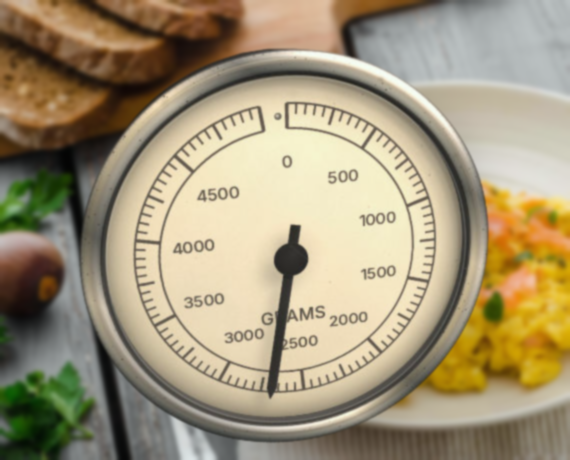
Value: 2700 g
